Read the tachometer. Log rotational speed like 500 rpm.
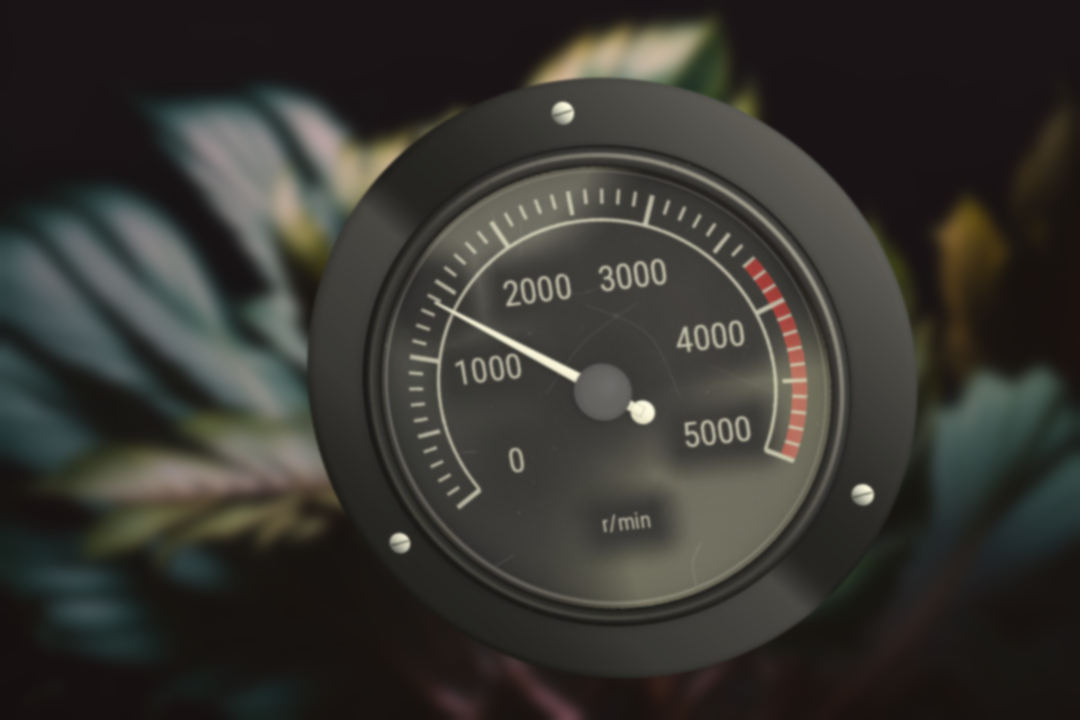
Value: 1400 rpm
